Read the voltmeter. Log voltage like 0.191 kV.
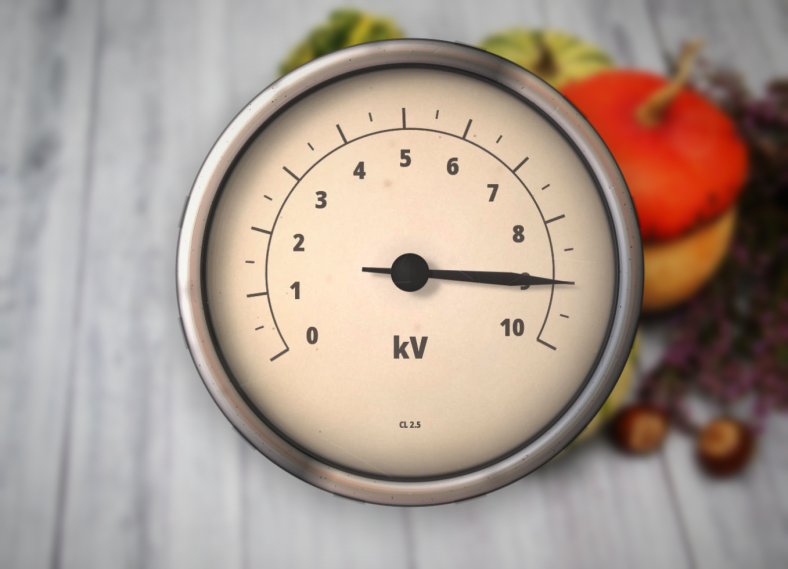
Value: 9 kV
